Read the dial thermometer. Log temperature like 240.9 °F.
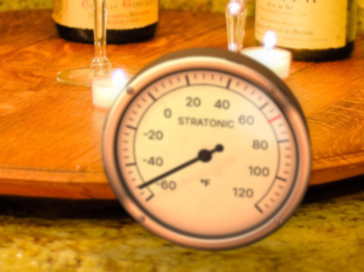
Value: -52 °F
